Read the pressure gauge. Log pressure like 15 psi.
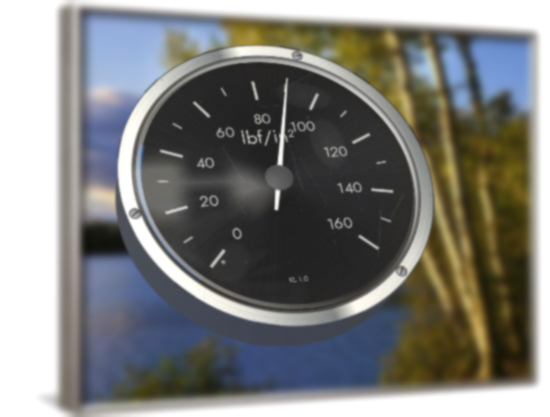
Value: 90 psi
